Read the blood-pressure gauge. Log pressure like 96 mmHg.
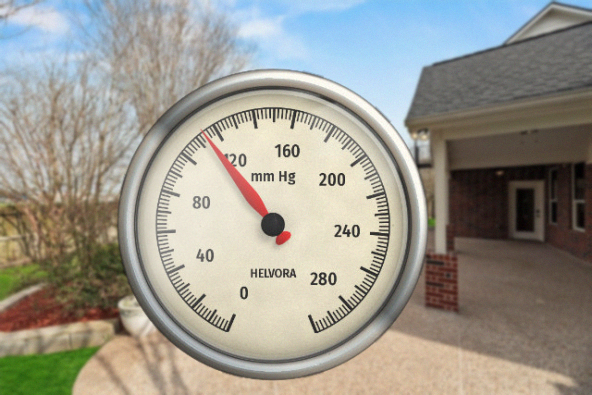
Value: 114 mmHg
